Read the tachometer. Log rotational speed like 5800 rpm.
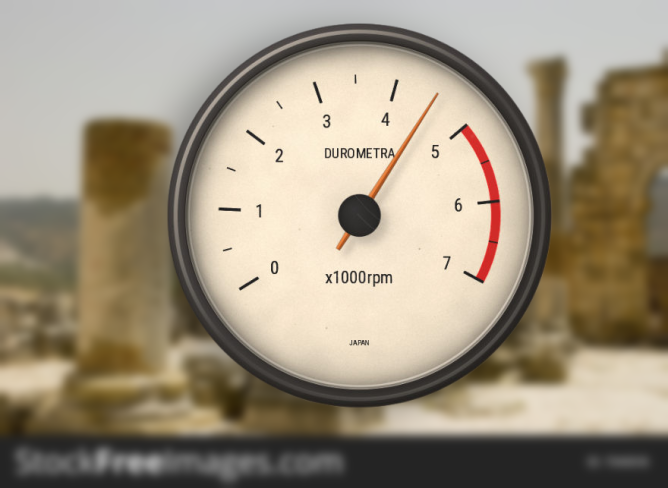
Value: 4500 rpm
